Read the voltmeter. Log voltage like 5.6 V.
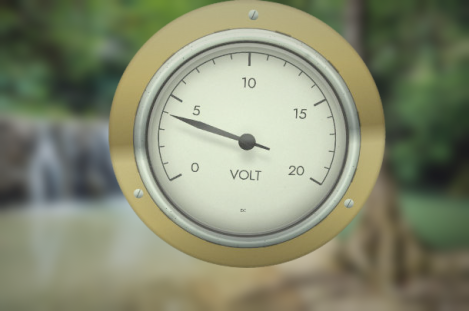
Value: 4 V
